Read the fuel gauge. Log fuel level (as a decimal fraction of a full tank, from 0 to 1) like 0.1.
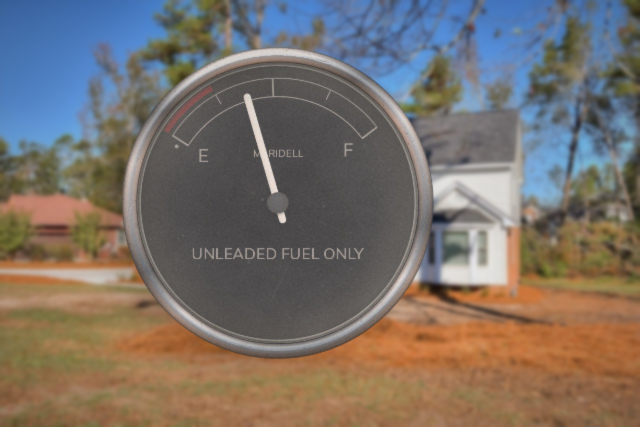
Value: 0.375
